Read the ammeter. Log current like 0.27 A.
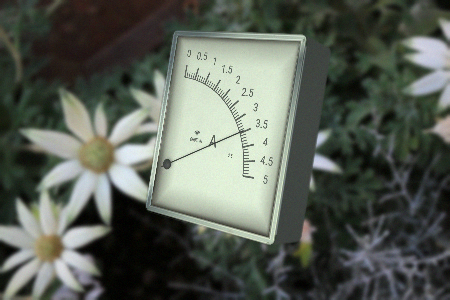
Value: 3.5 A
